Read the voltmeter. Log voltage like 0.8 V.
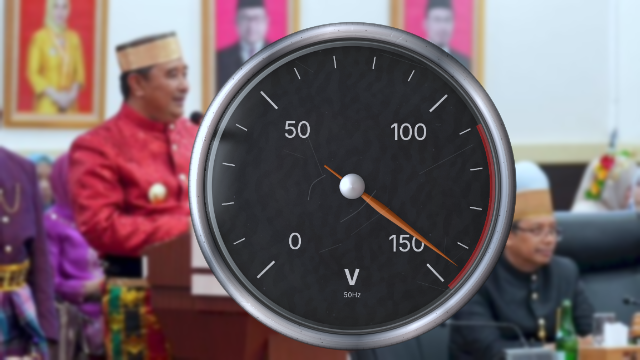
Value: 145 V
